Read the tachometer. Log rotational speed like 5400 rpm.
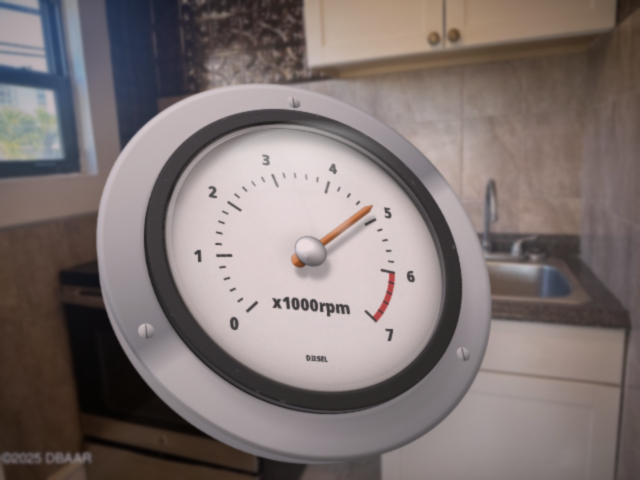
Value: 4800 rpm
